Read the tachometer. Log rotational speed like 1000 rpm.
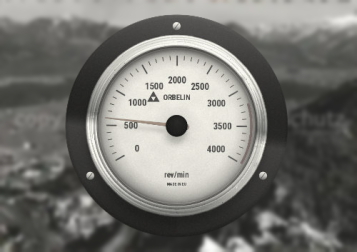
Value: 600 rpm
